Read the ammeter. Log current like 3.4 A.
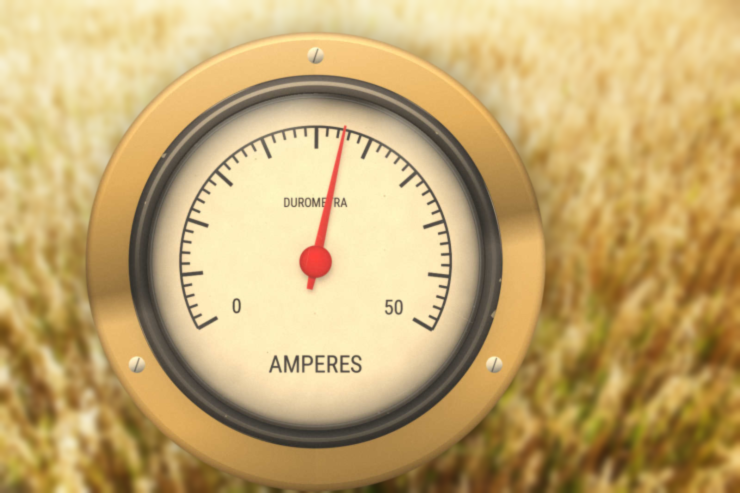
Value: 27.5 A
